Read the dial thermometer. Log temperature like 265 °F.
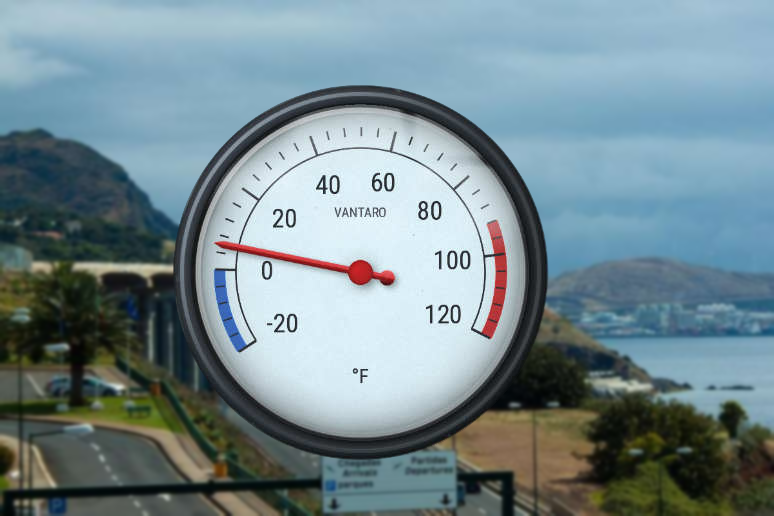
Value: 6 °F
